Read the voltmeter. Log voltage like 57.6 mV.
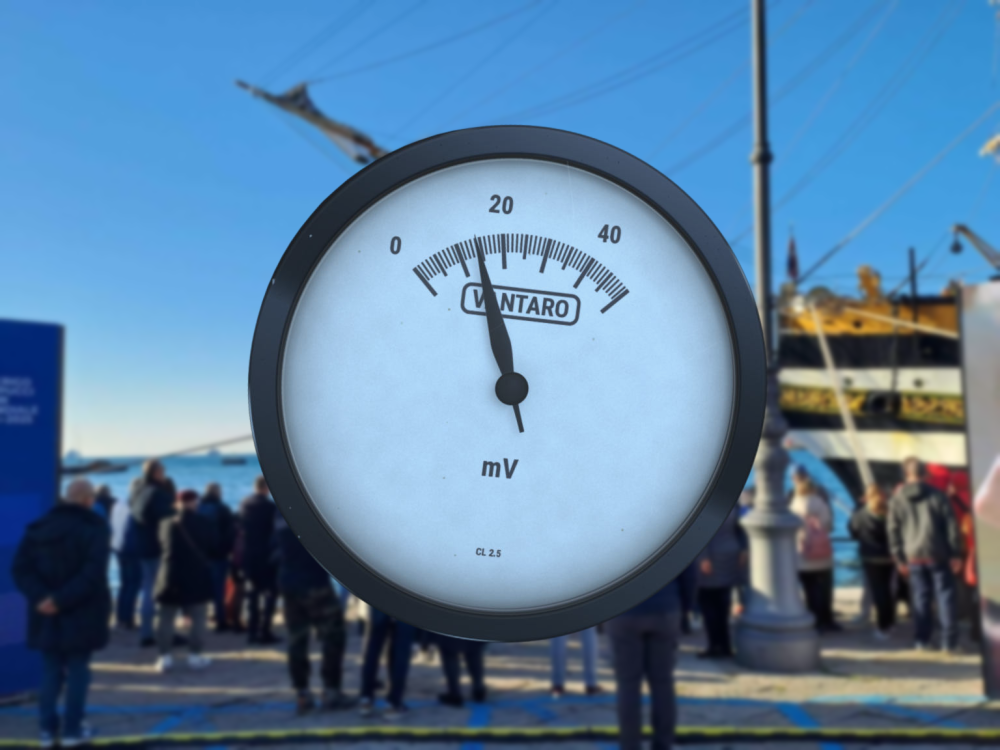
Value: 14 mV
